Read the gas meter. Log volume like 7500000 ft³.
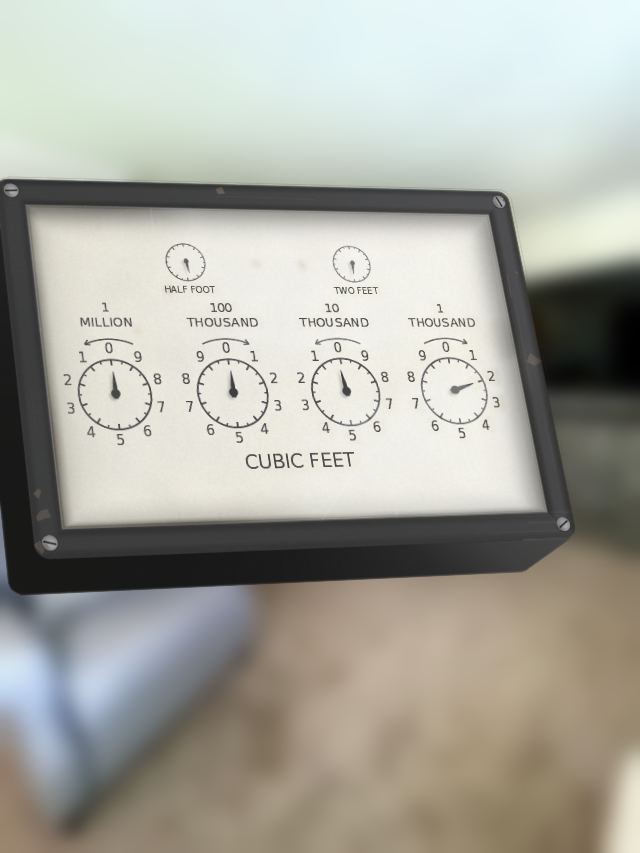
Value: 200 ft³
